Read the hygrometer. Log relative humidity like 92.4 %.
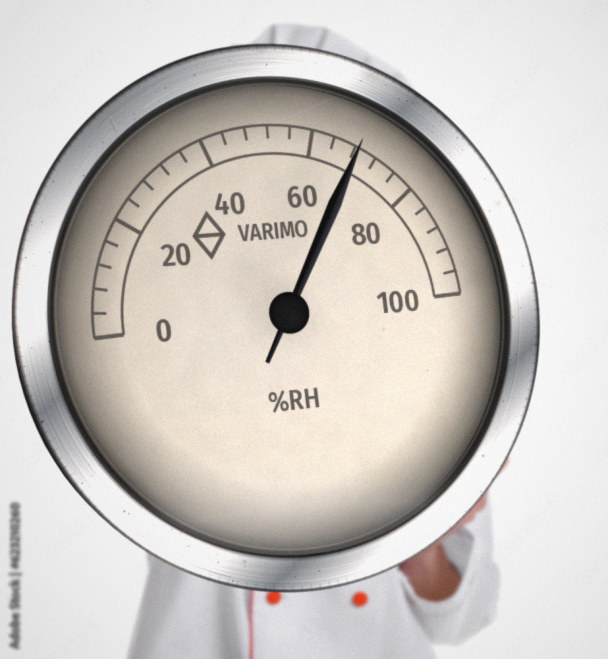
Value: 68 %
